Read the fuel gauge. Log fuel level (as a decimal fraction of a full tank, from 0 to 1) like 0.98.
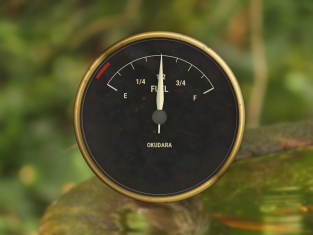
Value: 0.5
